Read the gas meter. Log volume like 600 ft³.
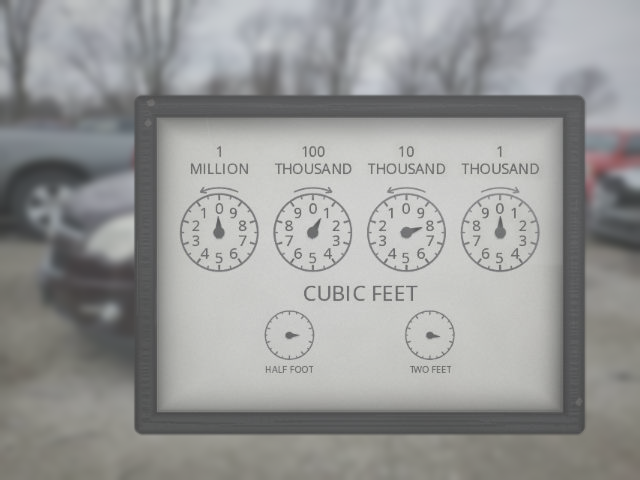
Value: 8000 ft³
